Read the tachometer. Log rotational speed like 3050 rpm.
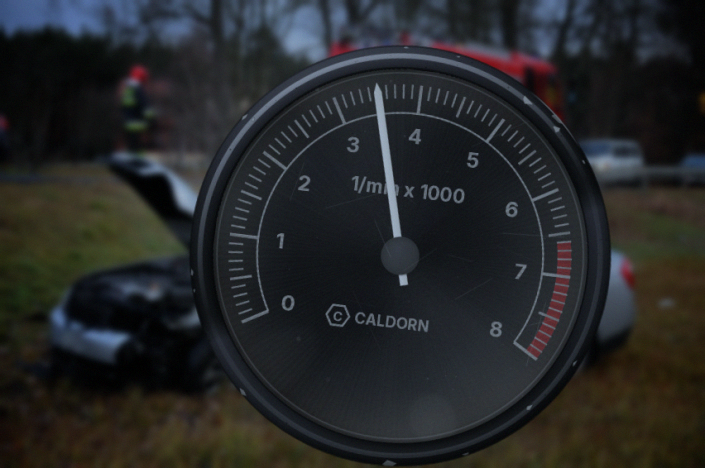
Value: 3500 rpm
